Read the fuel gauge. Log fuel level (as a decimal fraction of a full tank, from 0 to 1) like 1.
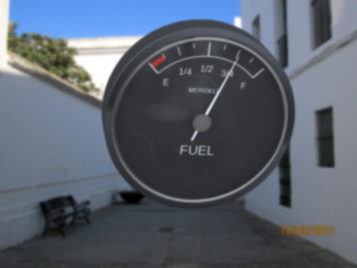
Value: 0.75
